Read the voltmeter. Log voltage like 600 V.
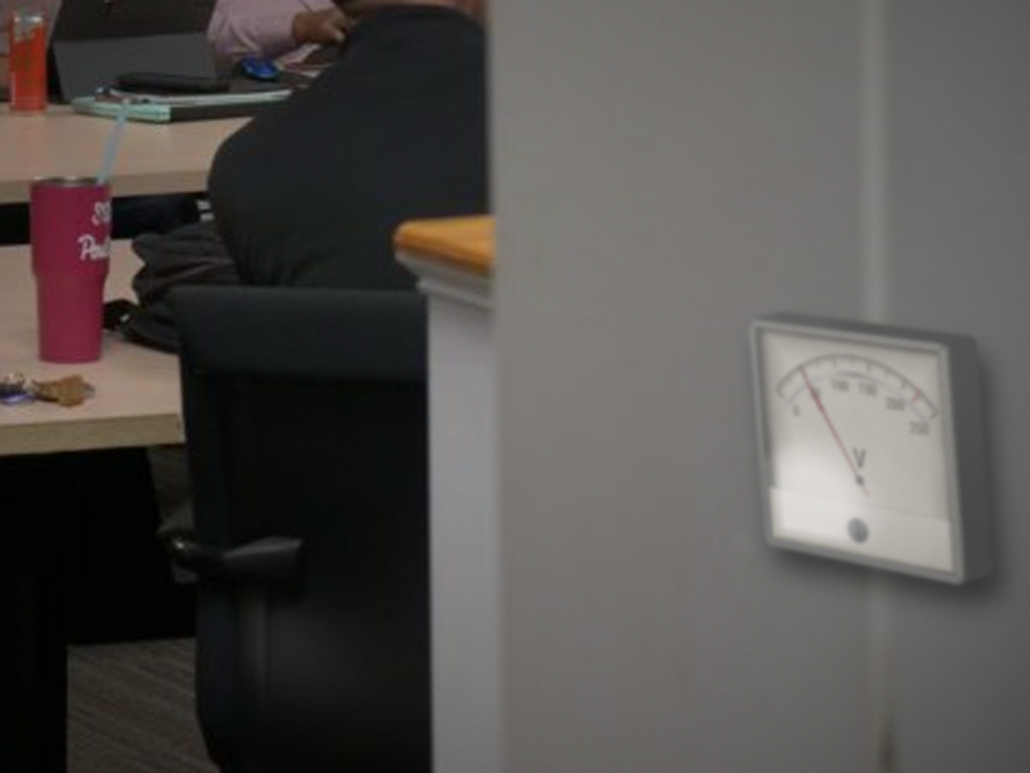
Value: 50 V
